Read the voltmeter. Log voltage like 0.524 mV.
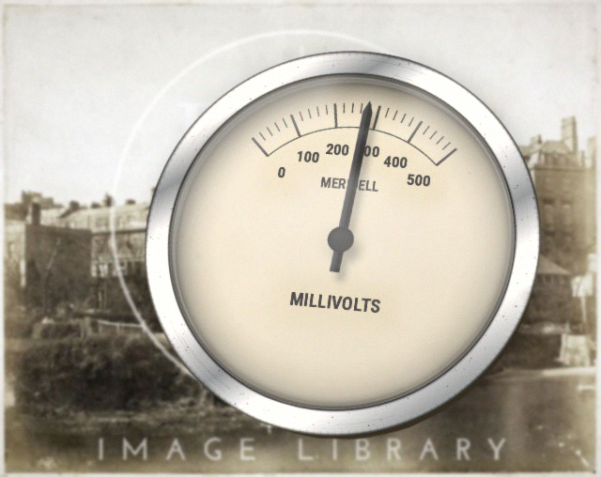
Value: 280 mV
